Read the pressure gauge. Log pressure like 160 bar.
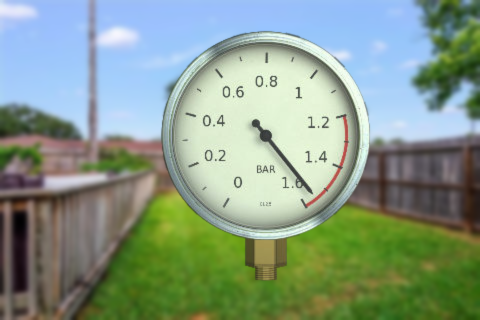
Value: 1.55 bar
